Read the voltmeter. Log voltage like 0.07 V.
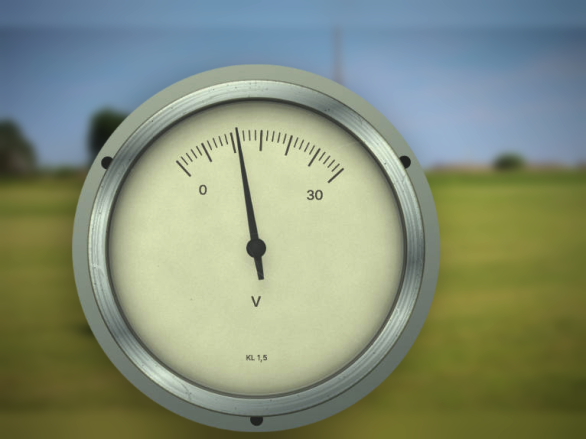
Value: 11 V
